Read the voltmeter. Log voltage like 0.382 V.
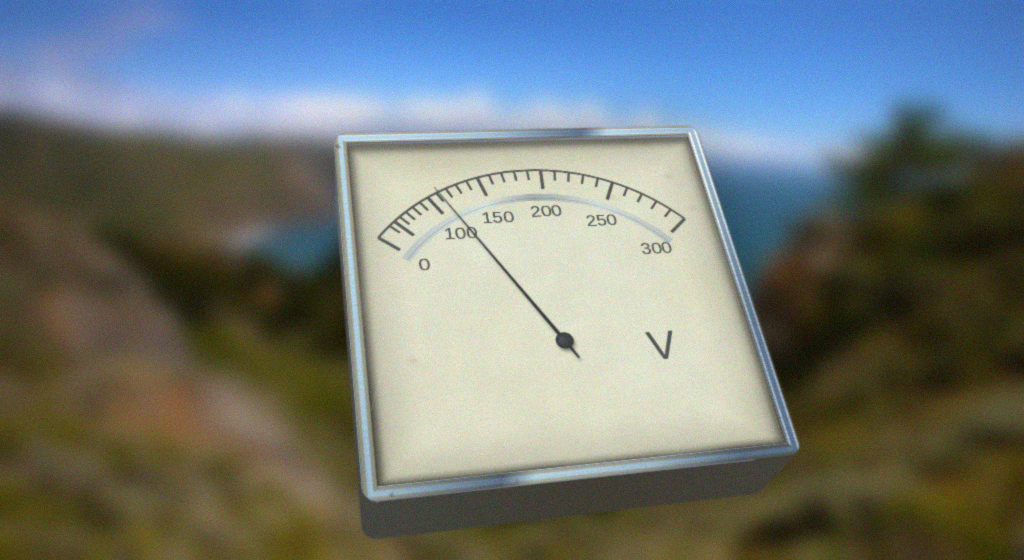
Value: 110 V
